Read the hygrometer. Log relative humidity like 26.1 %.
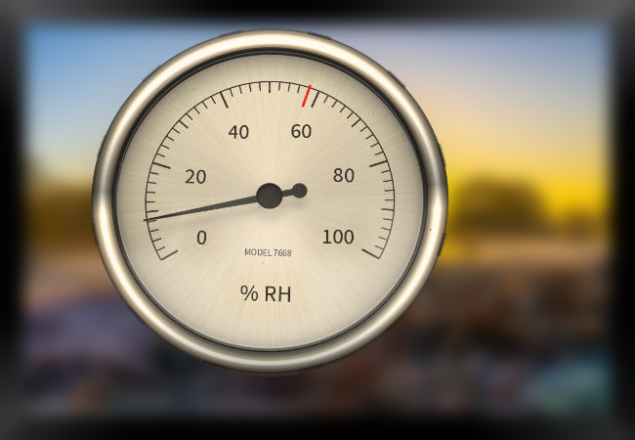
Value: 8 %
